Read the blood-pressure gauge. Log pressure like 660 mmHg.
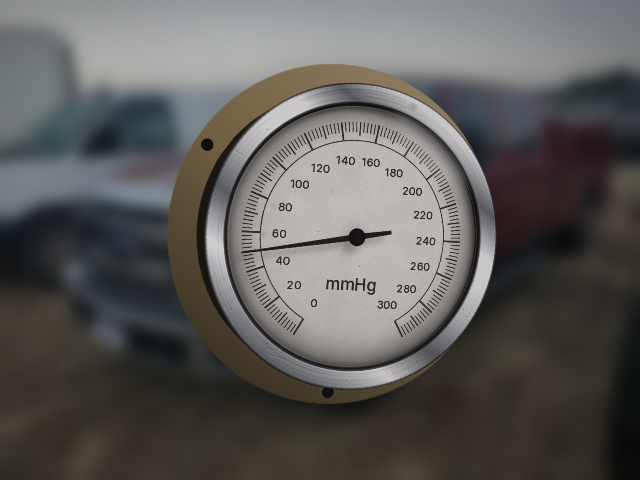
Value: 50 mmHg
